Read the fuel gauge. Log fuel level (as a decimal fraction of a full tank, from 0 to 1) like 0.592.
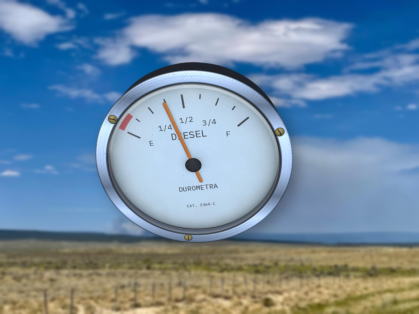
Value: 0.375
